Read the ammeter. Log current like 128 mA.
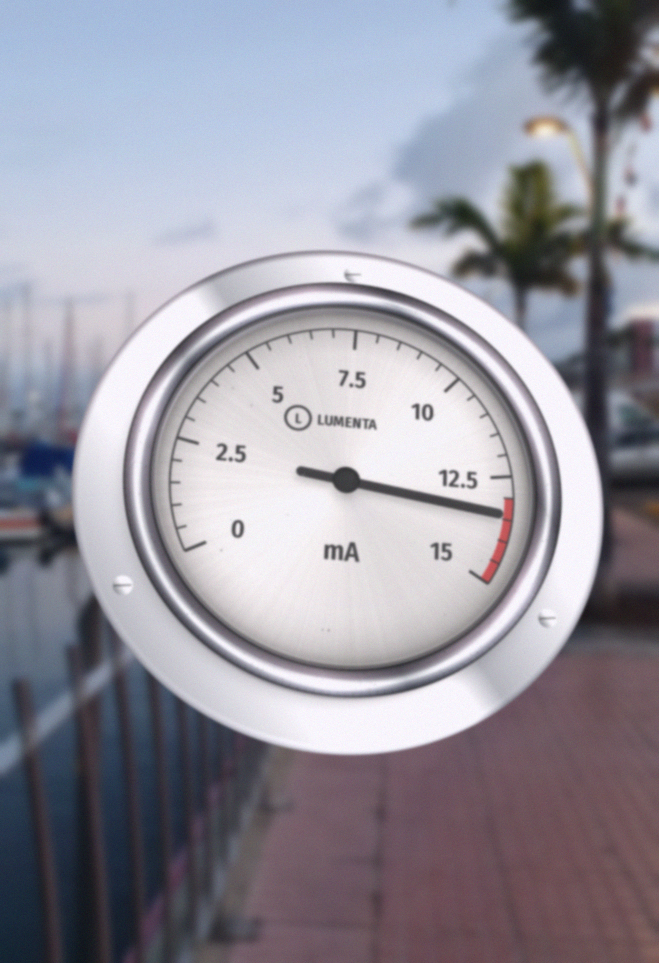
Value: 13.5 mA
